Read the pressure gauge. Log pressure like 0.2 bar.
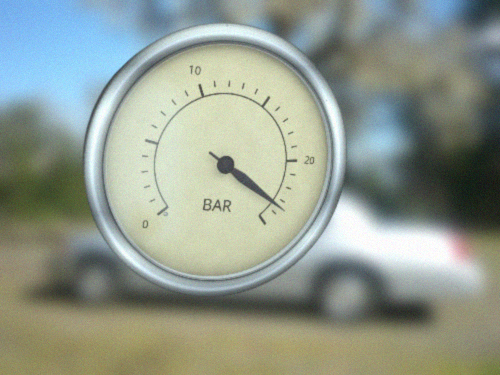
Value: 23.5 bar
